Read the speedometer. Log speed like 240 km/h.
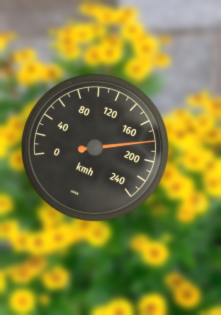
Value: 180 km/h
